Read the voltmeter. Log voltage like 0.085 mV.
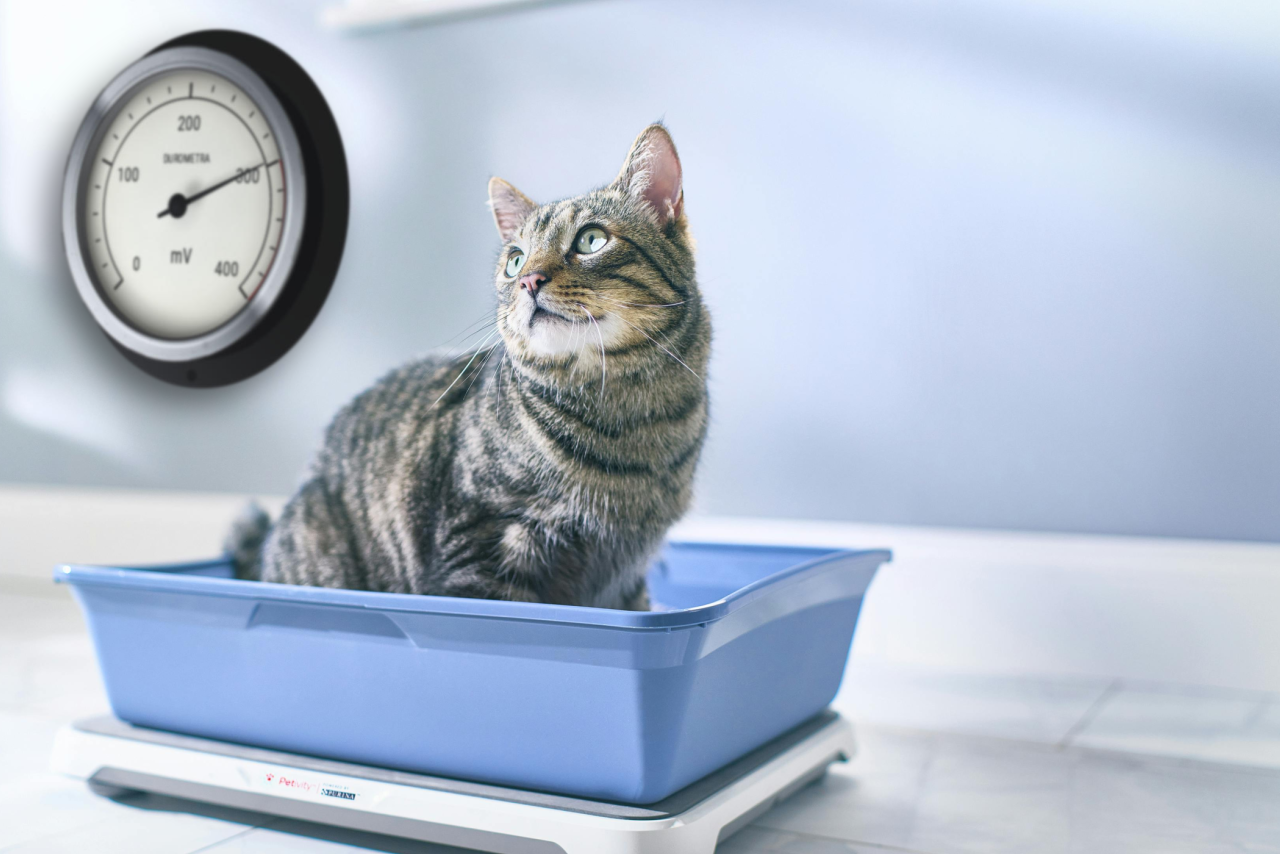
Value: 300 mV
